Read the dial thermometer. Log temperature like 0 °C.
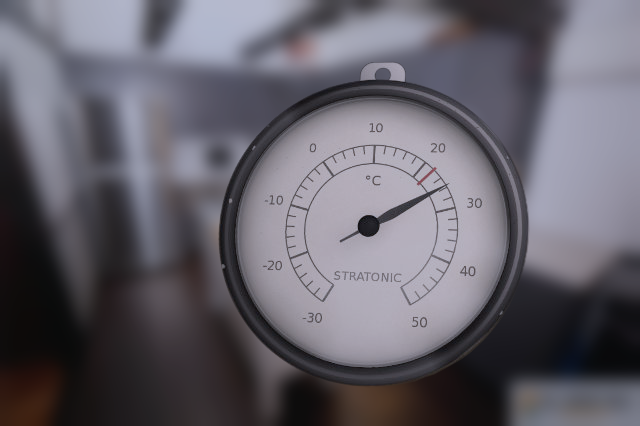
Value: 26 °C
